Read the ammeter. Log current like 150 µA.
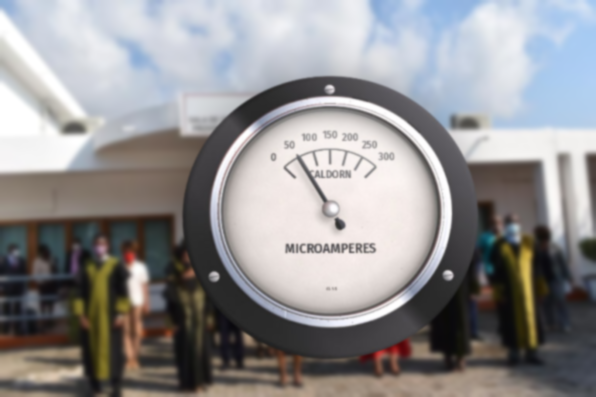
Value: 50 µA
